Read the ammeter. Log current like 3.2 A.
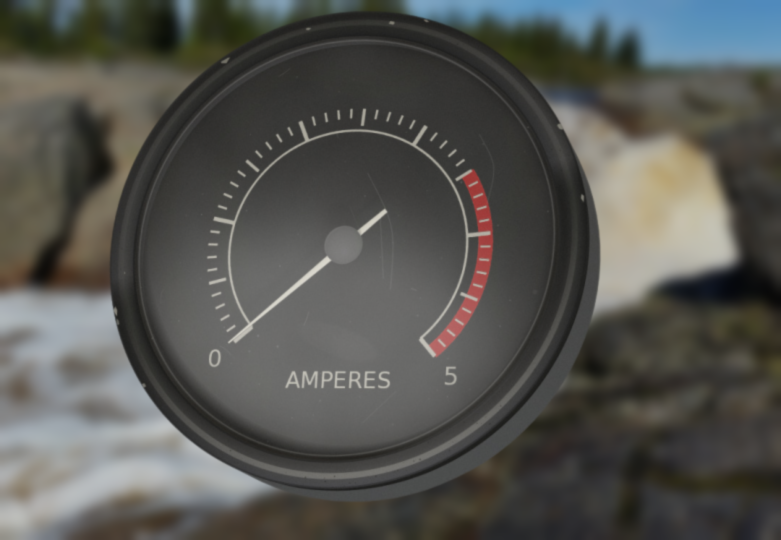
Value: 0 A
